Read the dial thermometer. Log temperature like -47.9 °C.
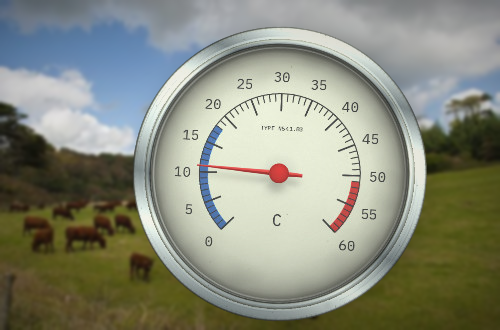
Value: 11 °C
